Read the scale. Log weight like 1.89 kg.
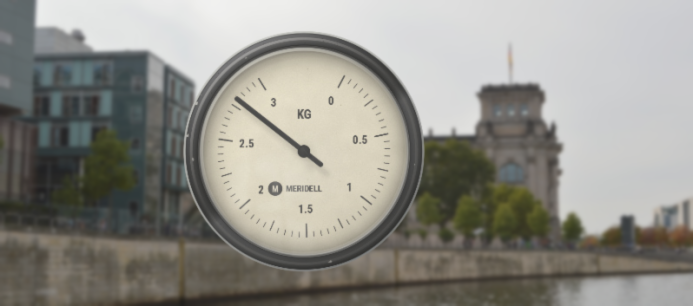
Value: 2.8 kg
